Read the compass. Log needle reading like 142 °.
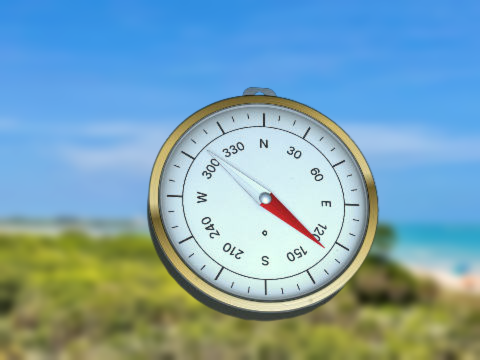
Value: 130 °
